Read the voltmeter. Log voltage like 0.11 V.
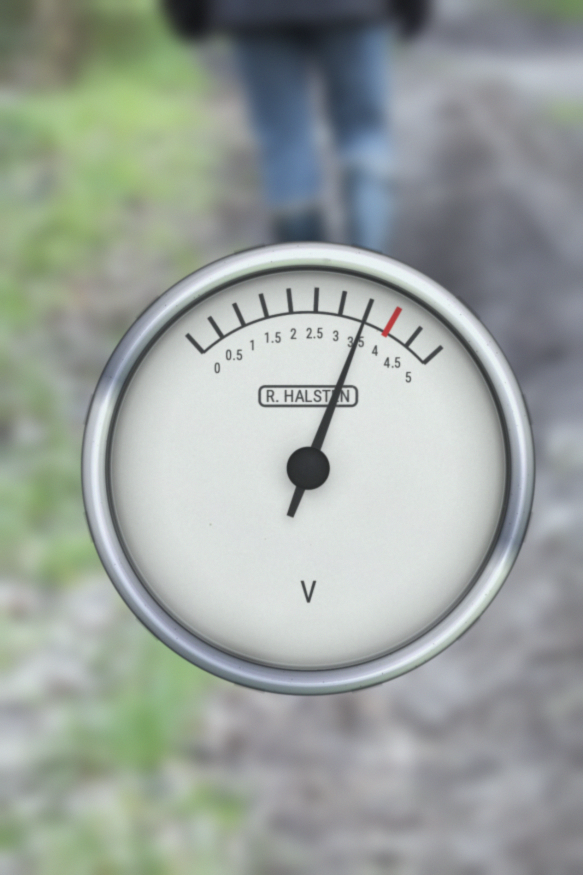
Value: 3.5 V
